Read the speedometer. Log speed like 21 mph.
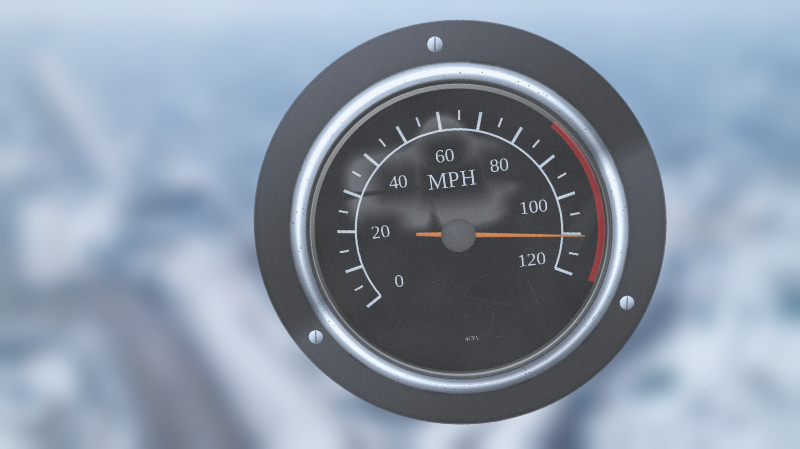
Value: 110 mph
